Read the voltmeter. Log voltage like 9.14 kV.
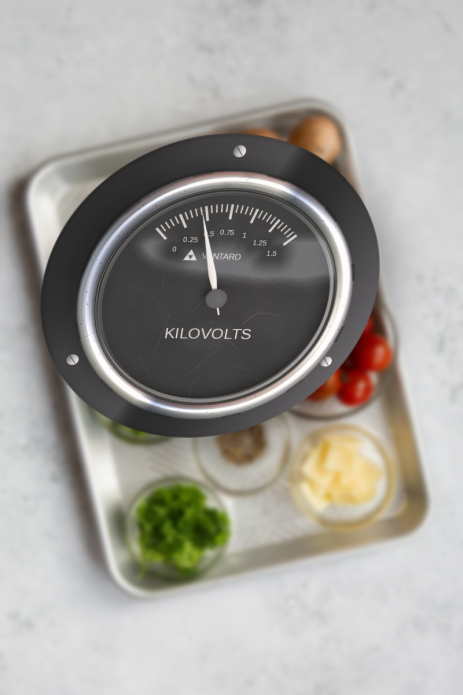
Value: 0.45 kV
